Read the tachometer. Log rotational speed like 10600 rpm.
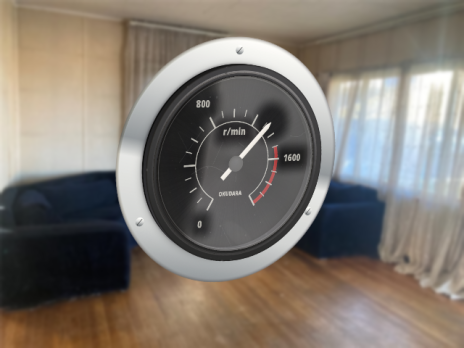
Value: 1300 rpm
